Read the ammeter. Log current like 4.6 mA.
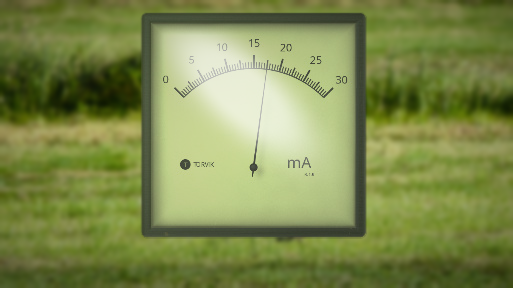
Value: 17.5 mA
